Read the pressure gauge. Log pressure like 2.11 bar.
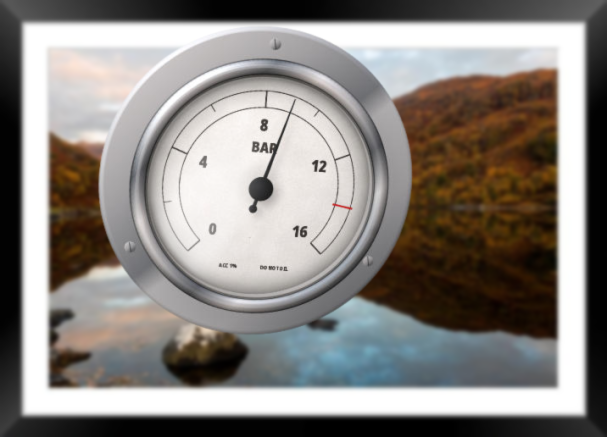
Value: 9 bar
